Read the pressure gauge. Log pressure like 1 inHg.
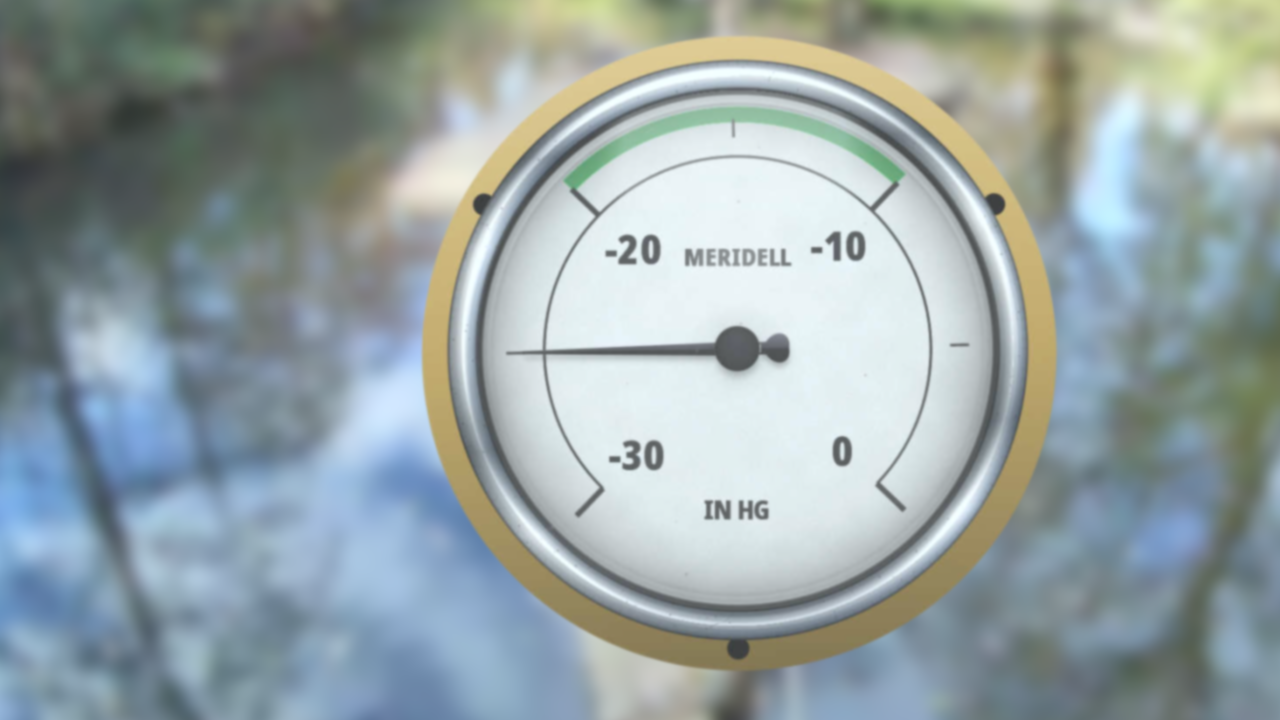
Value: -25 inHg
